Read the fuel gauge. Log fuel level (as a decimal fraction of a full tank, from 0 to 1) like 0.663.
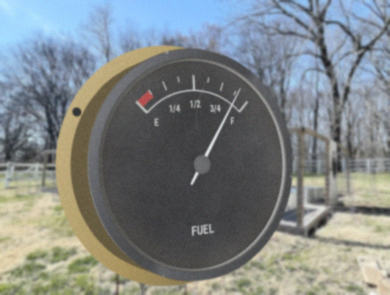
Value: 0.875
